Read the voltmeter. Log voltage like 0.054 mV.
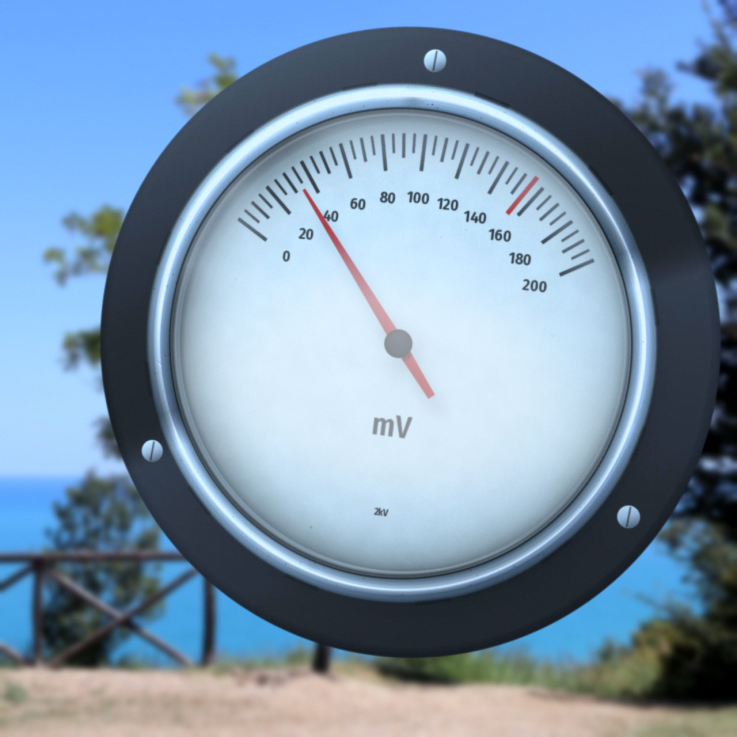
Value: 35 mV
